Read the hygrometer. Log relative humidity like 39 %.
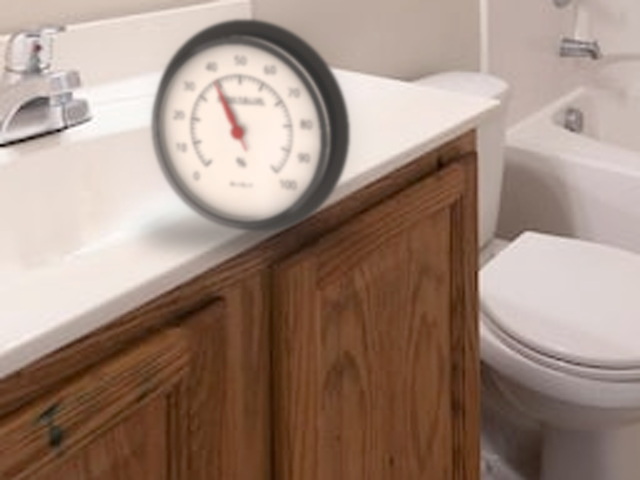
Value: 40 %
